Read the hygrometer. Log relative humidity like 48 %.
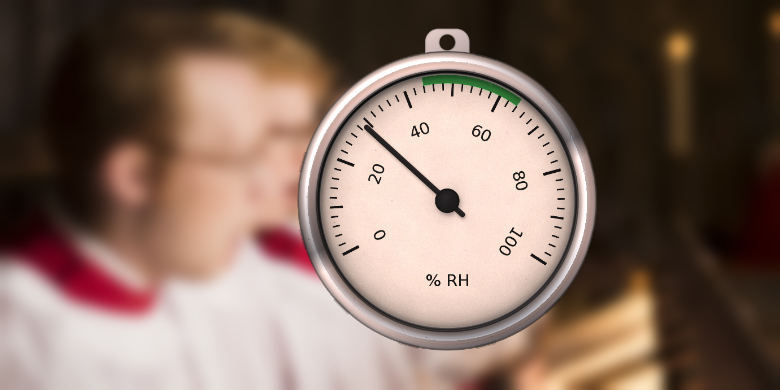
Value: 29 %
